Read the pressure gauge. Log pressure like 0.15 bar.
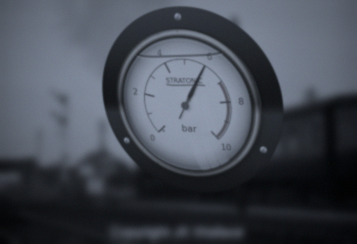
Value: 6 bar
